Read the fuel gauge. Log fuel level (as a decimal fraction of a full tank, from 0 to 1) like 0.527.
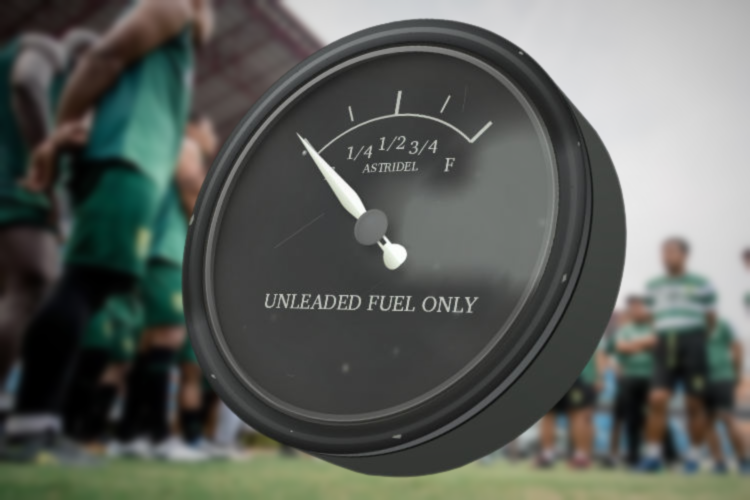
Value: 0
